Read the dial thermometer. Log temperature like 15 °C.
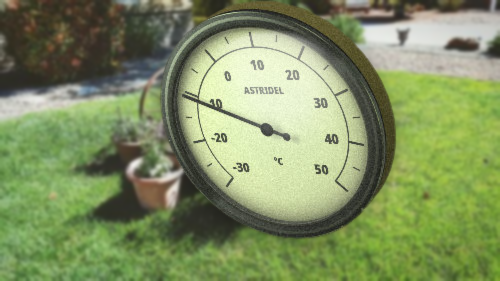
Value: -10 °C
